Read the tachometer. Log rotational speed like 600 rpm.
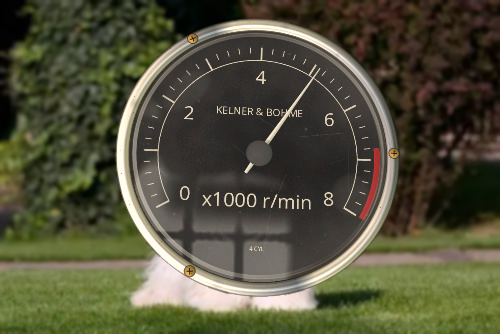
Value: 5100 rpm
